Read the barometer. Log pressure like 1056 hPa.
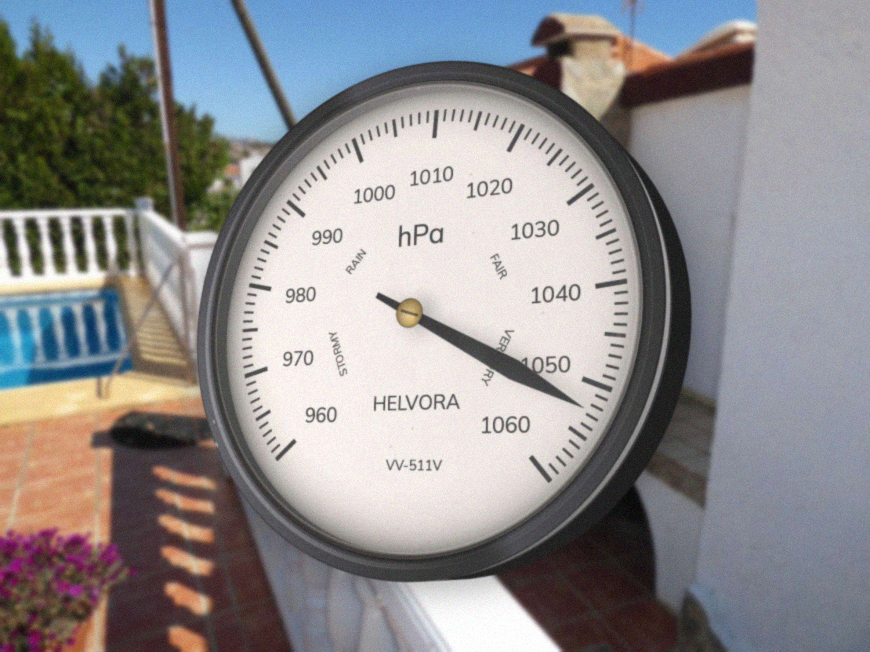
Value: 1052.5 hPa
